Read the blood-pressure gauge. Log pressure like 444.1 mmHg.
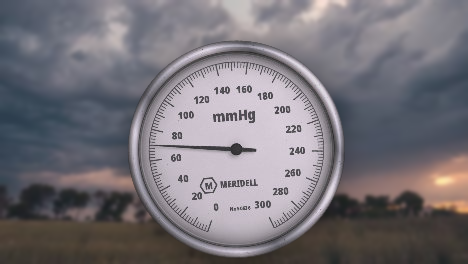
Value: 70 mmHg
